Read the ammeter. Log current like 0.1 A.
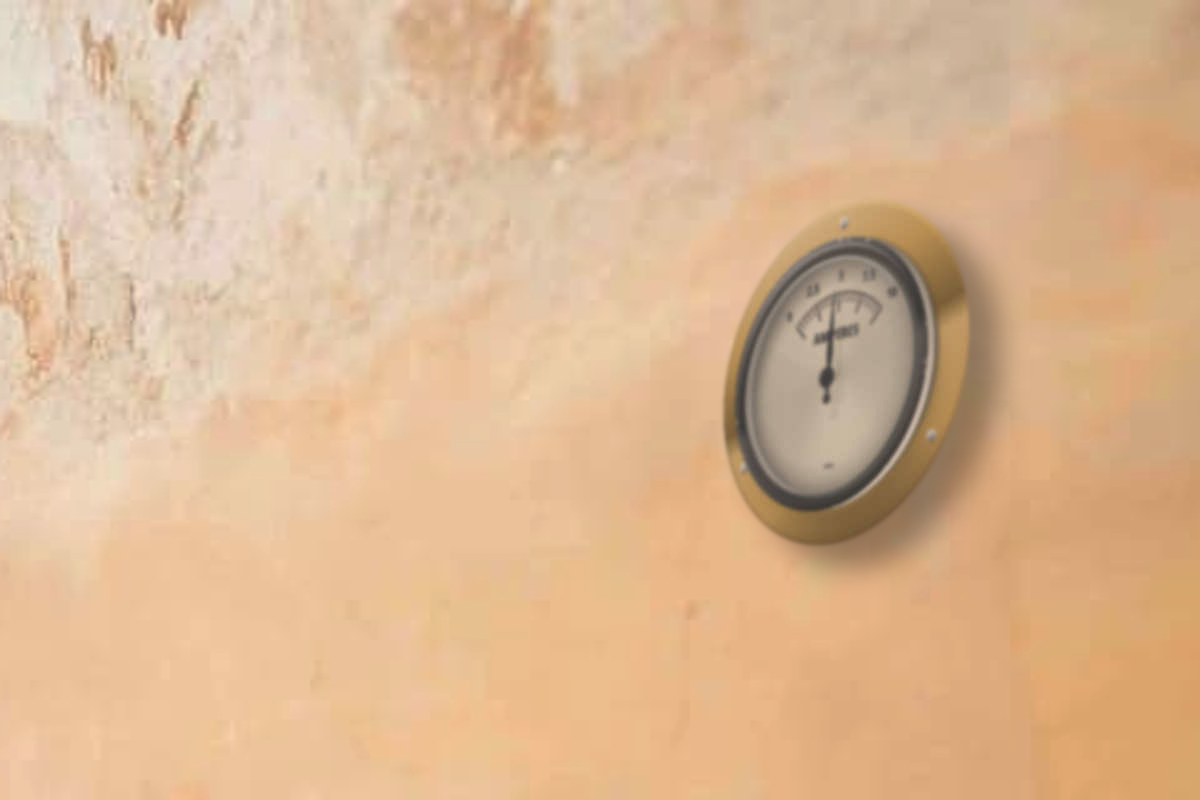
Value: 5 A
